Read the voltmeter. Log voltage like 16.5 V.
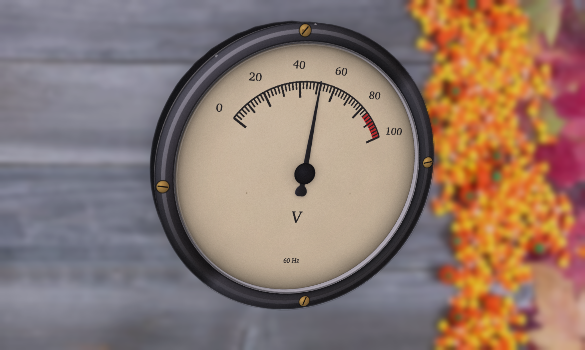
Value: 50 V
